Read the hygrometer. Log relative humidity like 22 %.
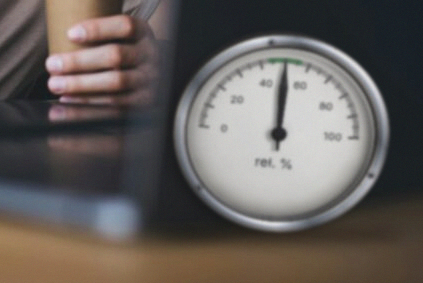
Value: 50 %
